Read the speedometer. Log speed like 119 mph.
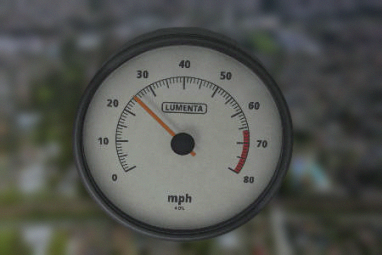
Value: 25 mph
